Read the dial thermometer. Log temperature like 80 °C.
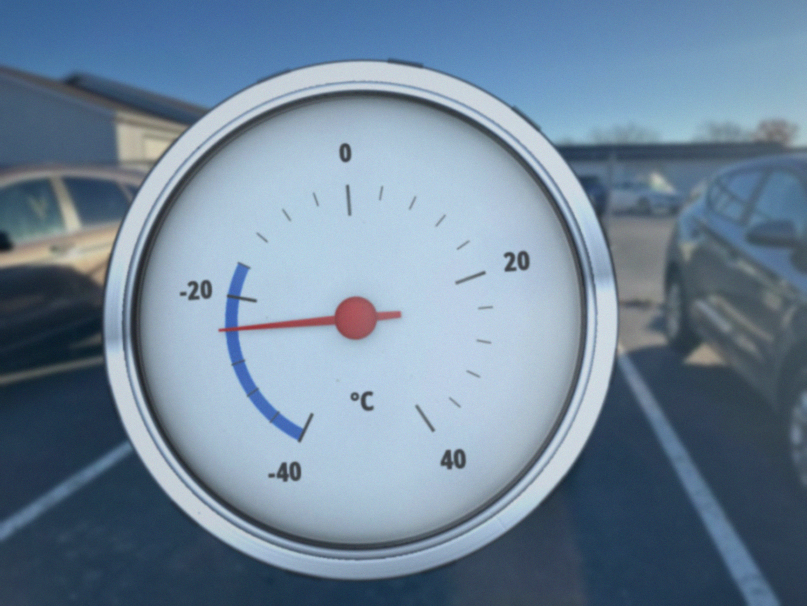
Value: -24 °C
